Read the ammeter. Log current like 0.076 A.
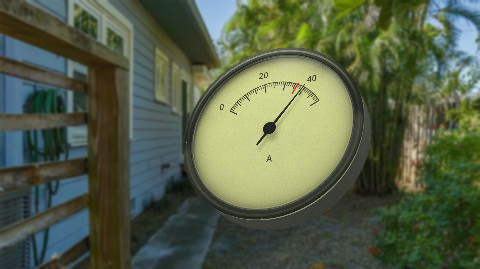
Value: 40 A
